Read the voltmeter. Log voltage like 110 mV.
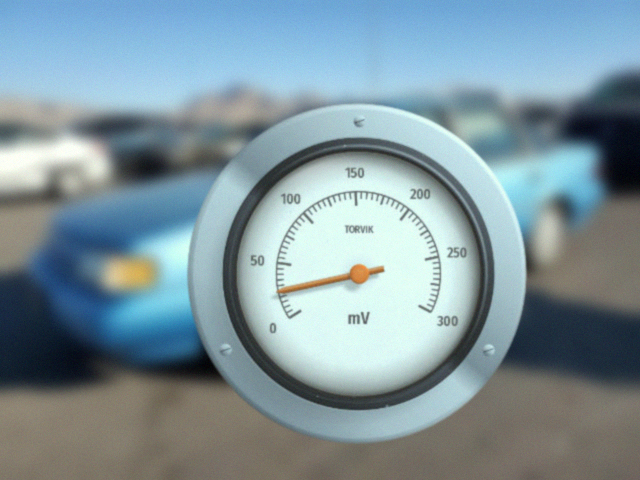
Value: 25 mV
